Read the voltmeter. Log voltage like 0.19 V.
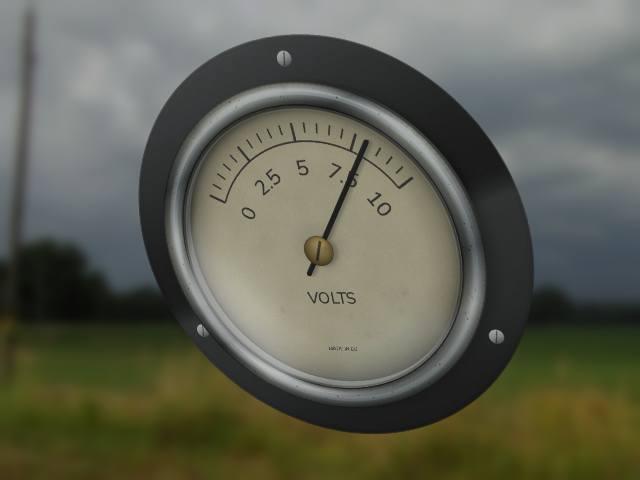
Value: 8 V
